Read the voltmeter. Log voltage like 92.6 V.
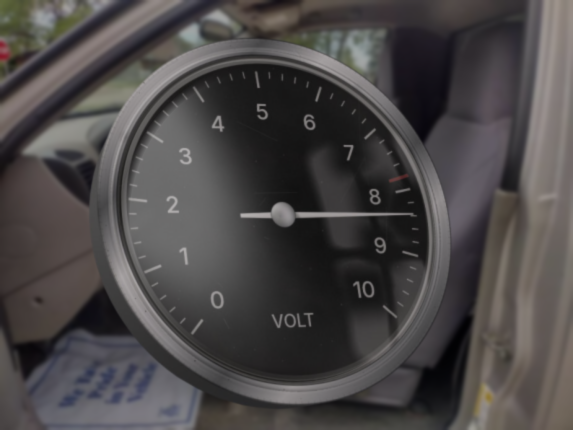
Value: 8.4 V
